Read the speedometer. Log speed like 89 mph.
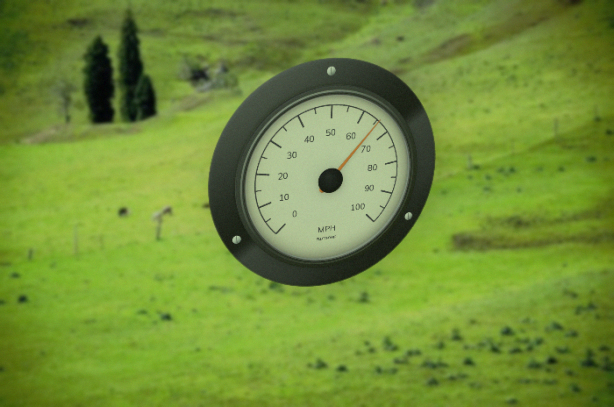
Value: 65 mph
